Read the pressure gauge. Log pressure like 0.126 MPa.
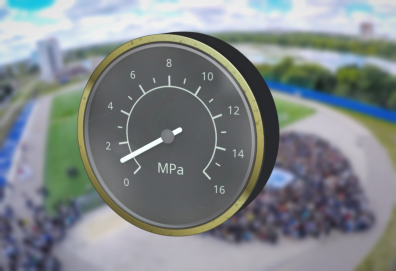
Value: 1 MPa
